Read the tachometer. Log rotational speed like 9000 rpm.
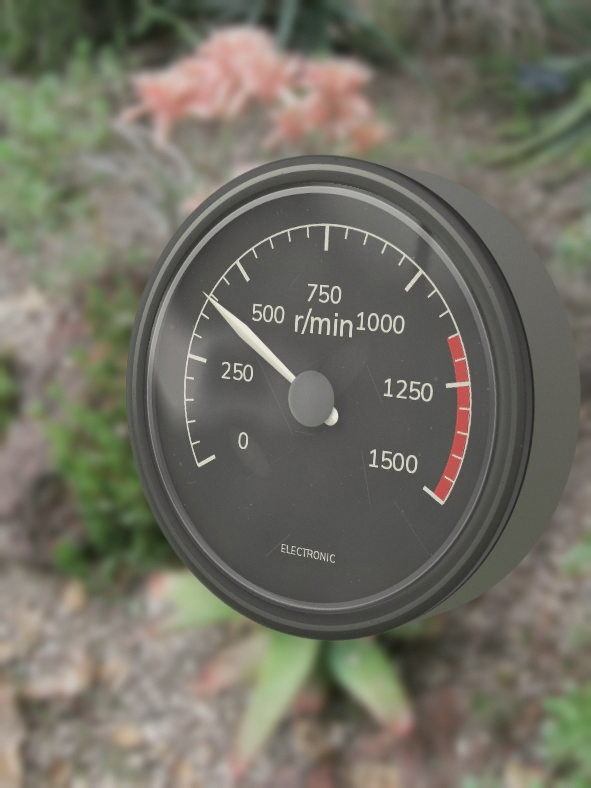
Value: 400 rpm
